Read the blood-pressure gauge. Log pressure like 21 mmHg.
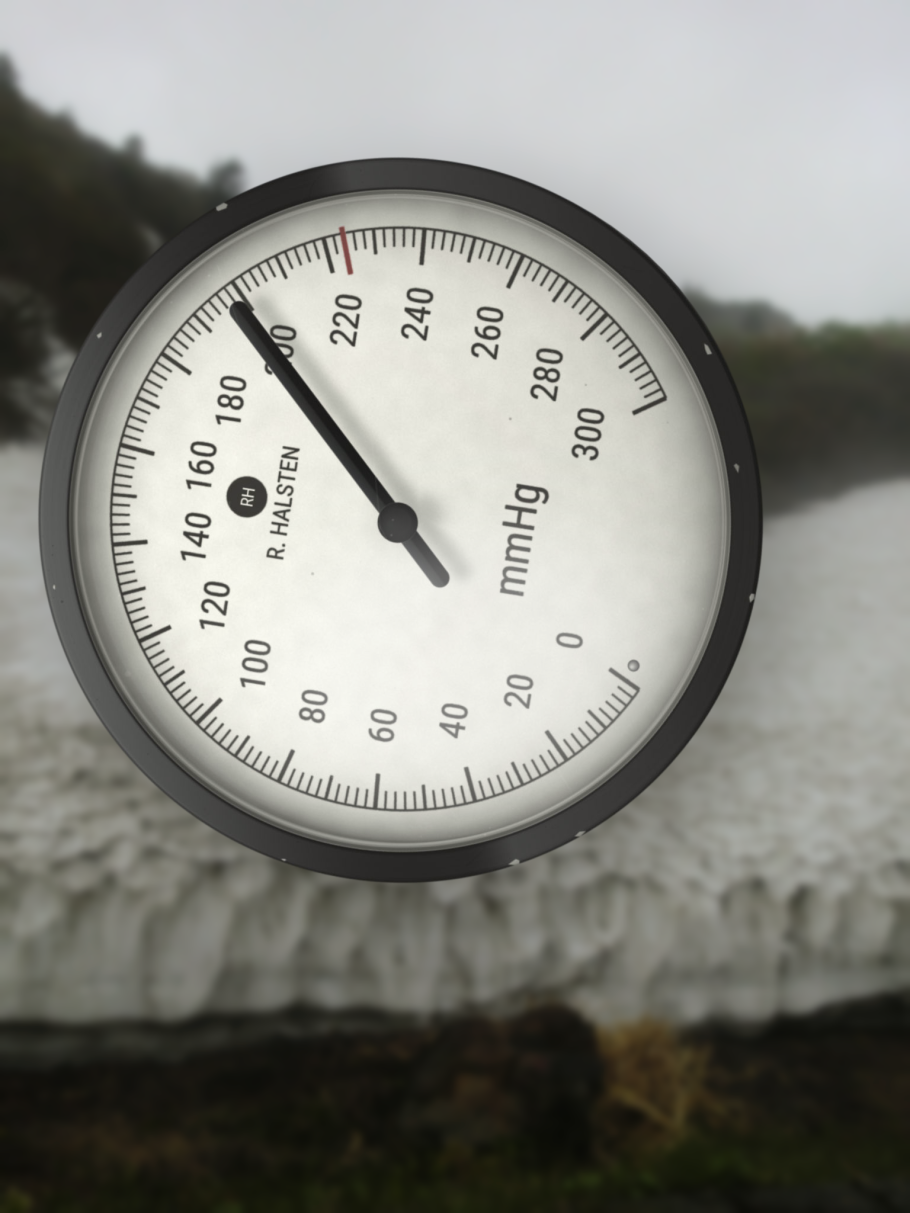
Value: 198 mmHg
